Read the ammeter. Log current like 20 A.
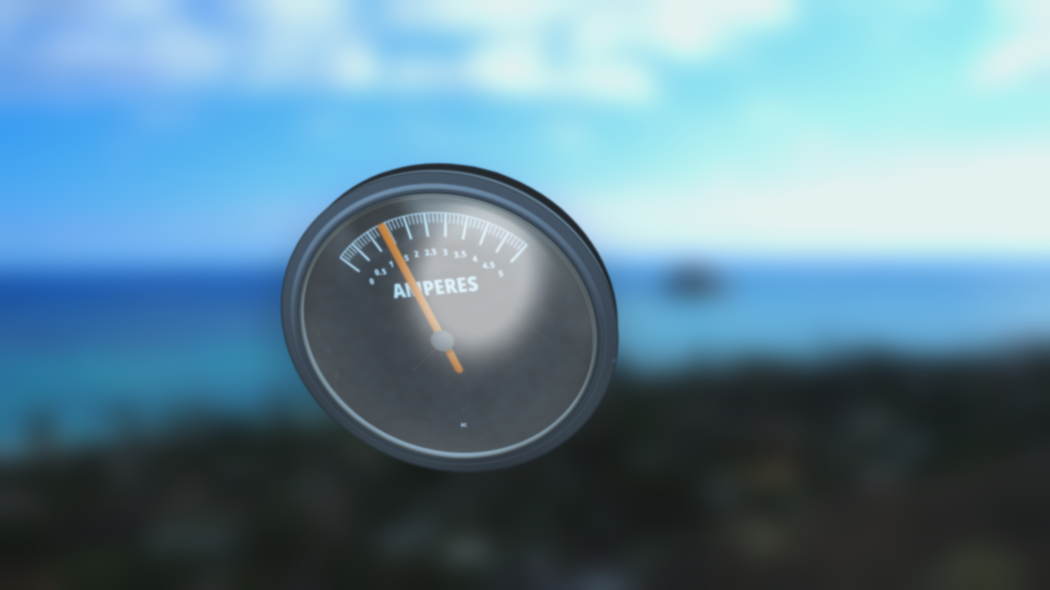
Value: 1.5 A
